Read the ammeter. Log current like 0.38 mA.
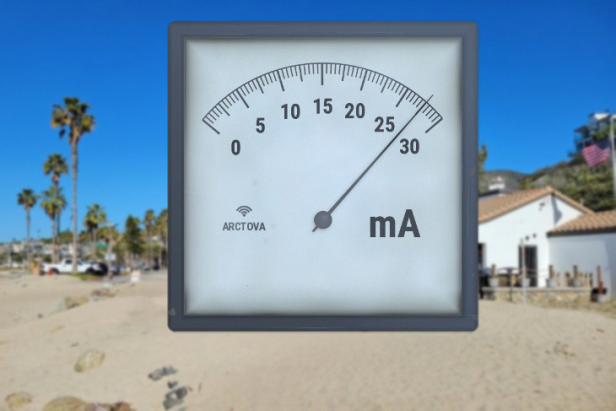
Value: 27.5 mA
